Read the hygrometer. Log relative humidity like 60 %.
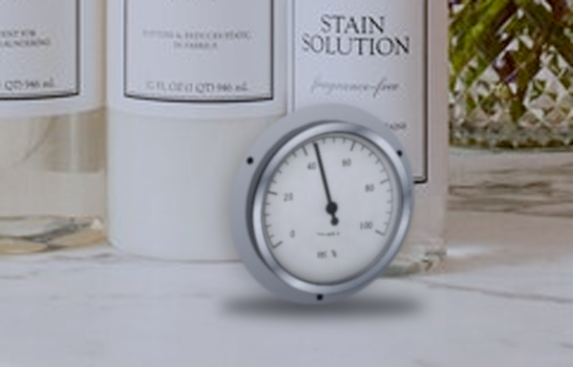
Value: 44 %
